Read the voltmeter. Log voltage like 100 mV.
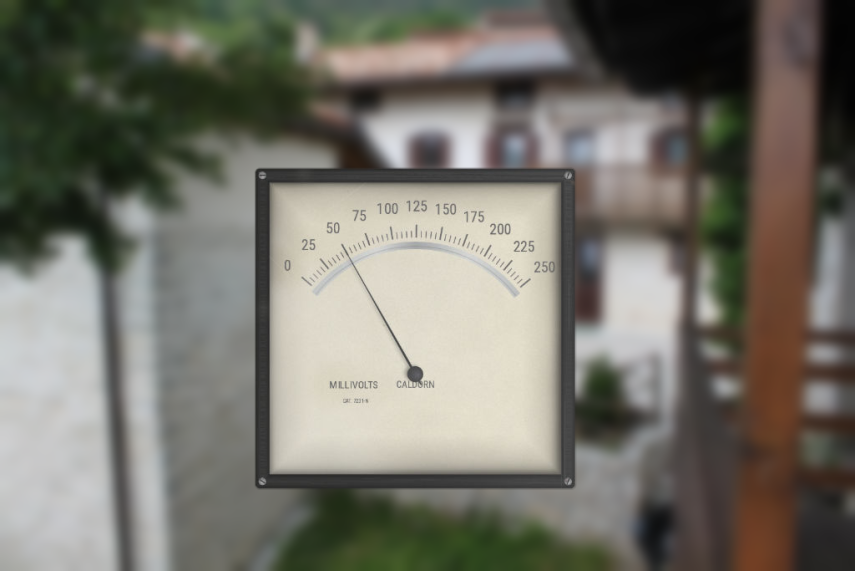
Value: 50 mV
